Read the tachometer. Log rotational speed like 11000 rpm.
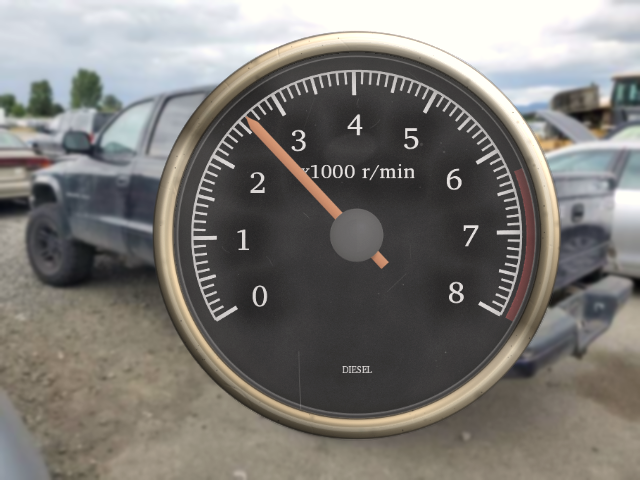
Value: 2600 rpm
